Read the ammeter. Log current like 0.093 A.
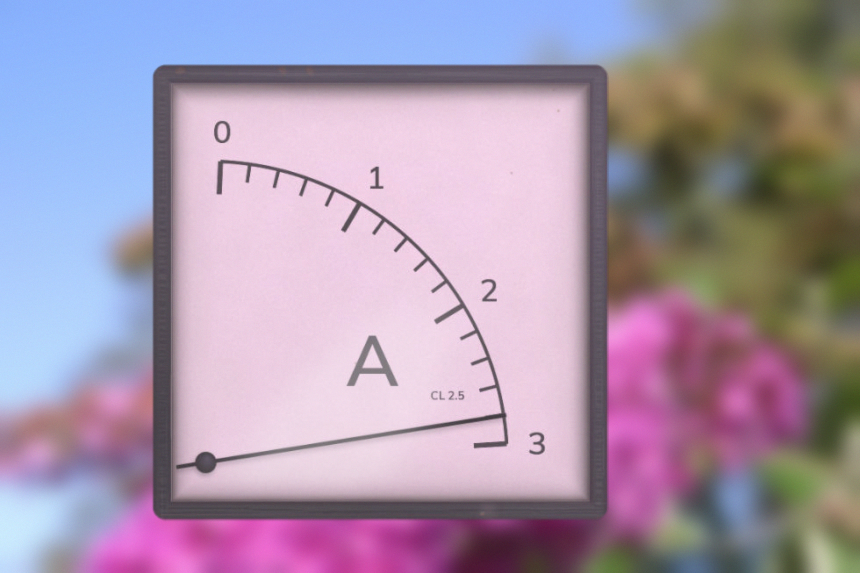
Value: 2.8 A
